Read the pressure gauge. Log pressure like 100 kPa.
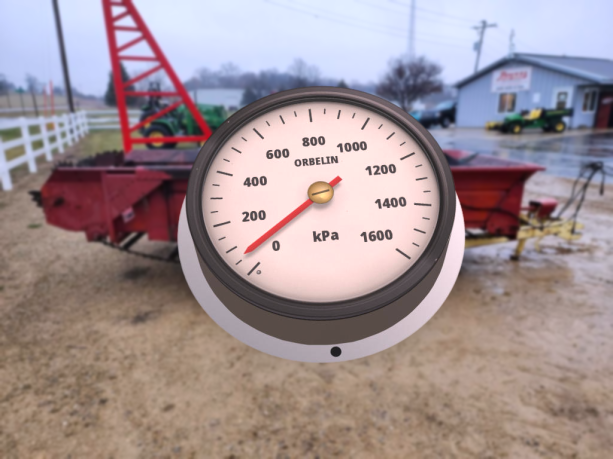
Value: 50 kPa
